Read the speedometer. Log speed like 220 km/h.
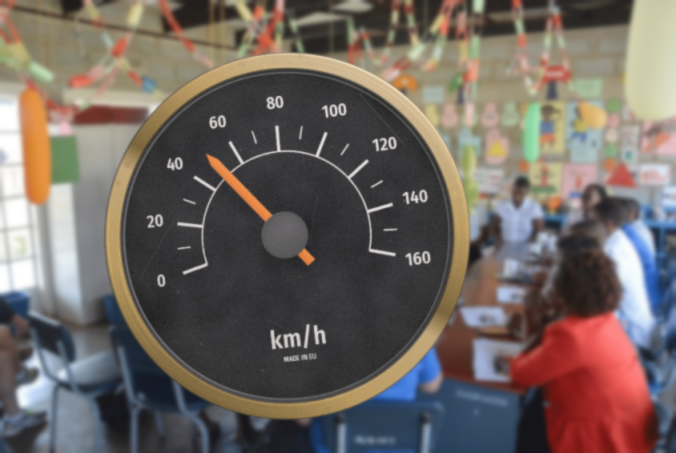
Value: 50 km/h
